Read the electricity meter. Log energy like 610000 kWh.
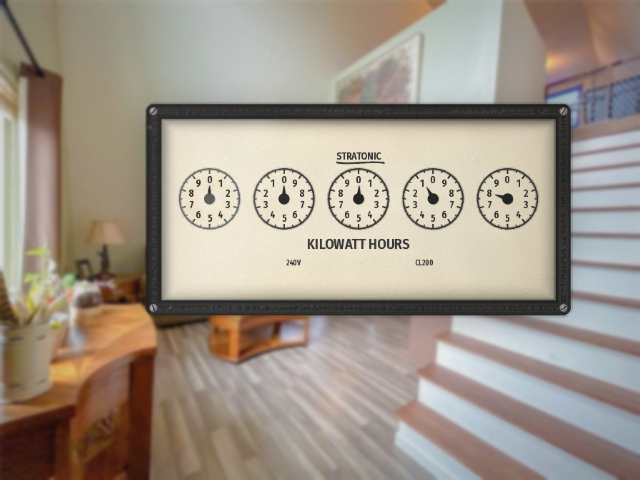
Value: 8 kWh
